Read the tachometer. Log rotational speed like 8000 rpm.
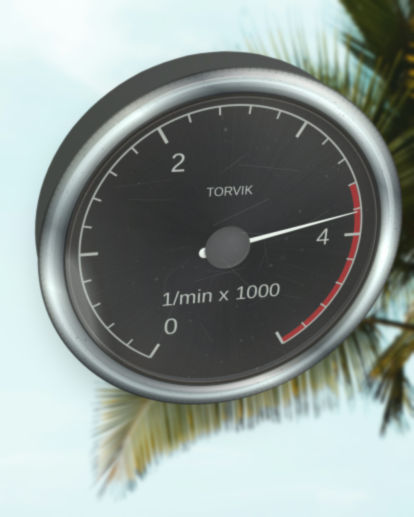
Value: 3800 rpm
